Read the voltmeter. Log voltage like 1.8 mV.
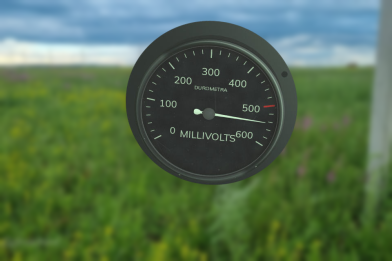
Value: 540 mV
